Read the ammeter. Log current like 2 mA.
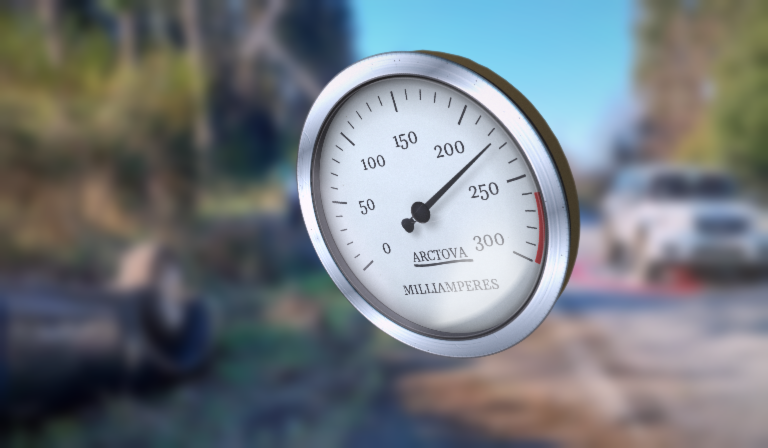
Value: 225 mA
